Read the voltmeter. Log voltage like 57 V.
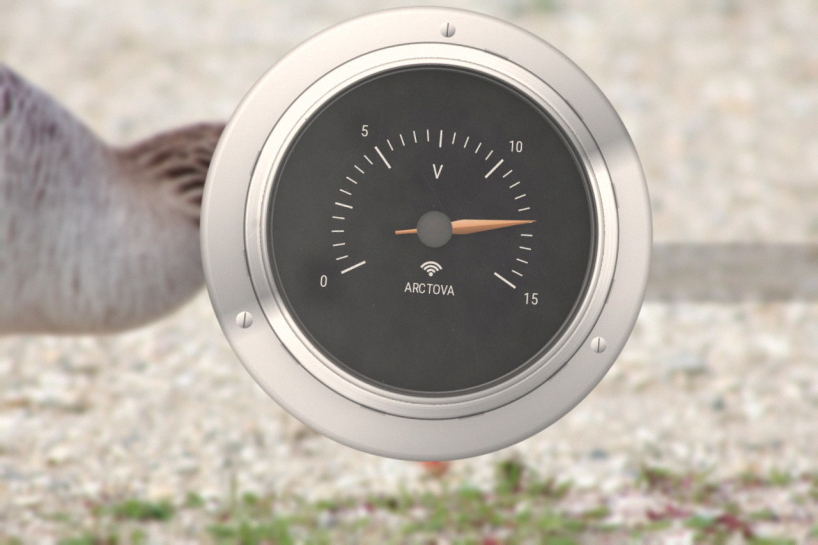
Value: 12.5 V
